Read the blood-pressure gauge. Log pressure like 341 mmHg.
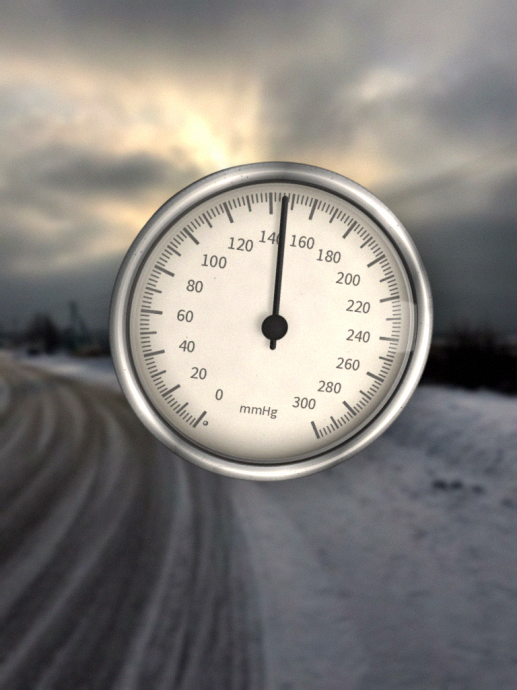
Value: 146 mmHg
